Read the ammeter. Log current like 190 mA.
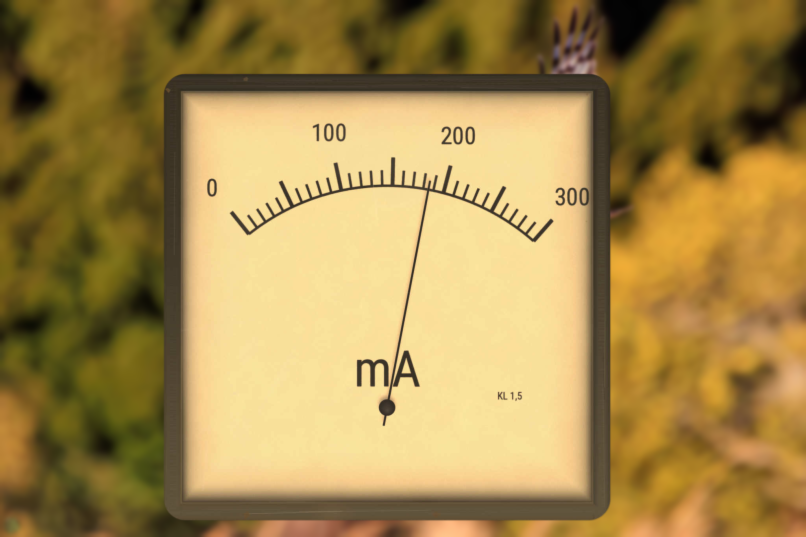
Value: 185 mA
